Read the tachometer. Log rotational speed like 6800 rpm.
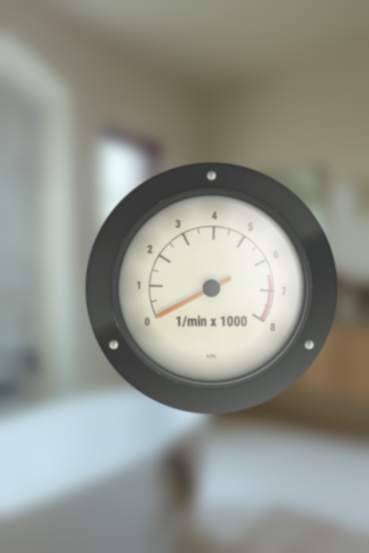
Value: 0 rpm
